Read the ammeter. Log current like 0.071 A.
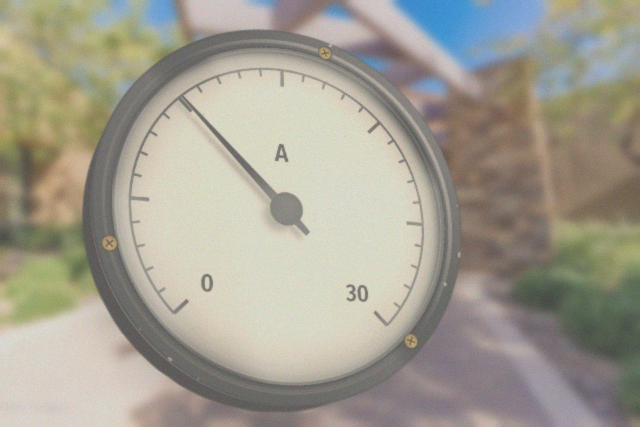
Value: 10 A
